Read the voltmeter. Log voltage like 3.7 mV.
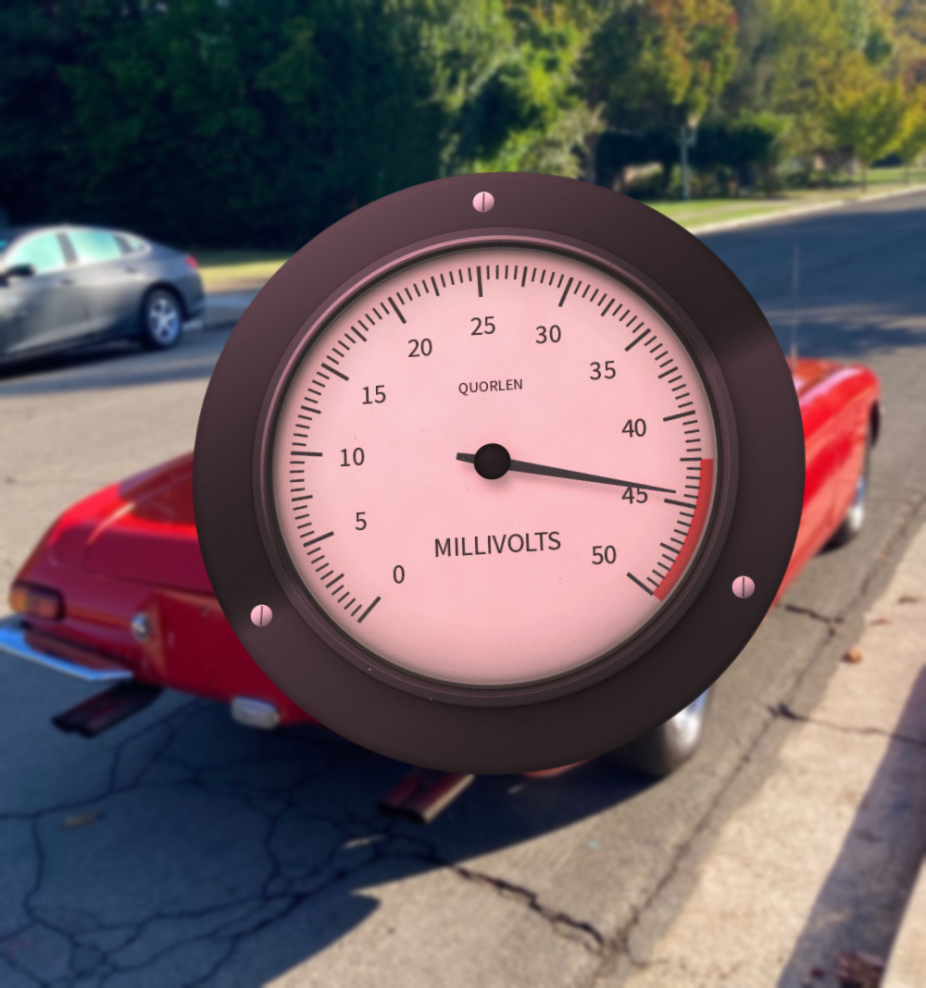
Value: 44.5 mV
